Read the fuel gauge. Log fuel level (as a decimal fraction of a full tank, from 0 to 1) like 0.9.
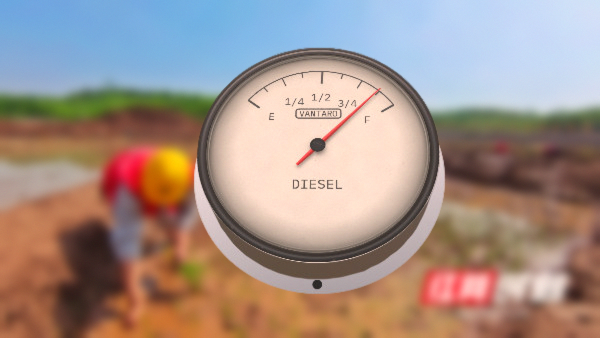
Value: 0.875
